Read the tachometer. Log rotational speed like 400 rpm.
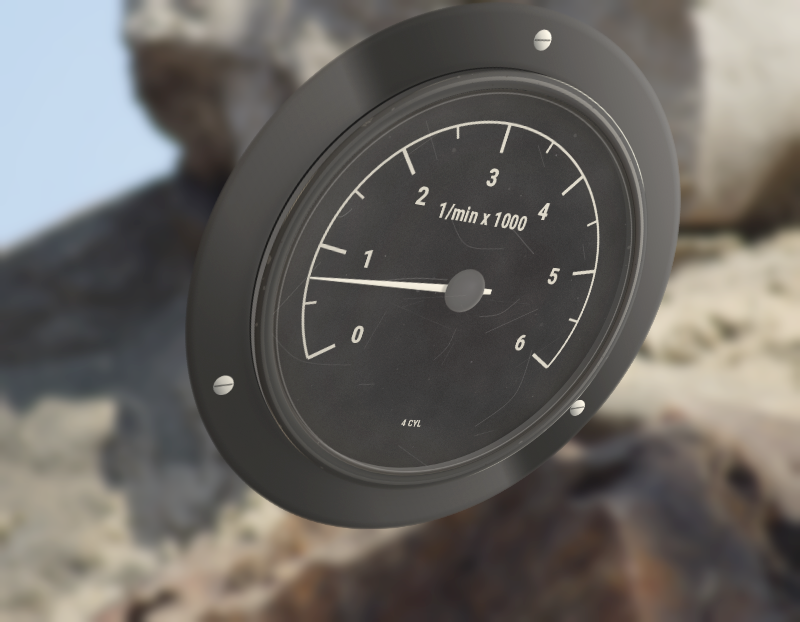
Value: 750 rpm
